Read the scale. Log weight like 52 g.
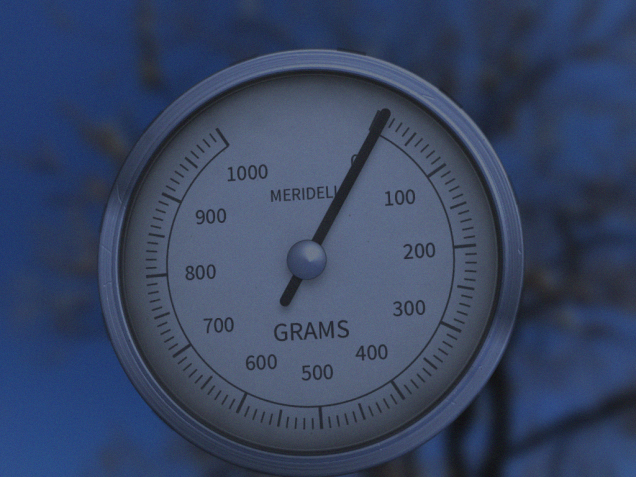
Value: 10 g
